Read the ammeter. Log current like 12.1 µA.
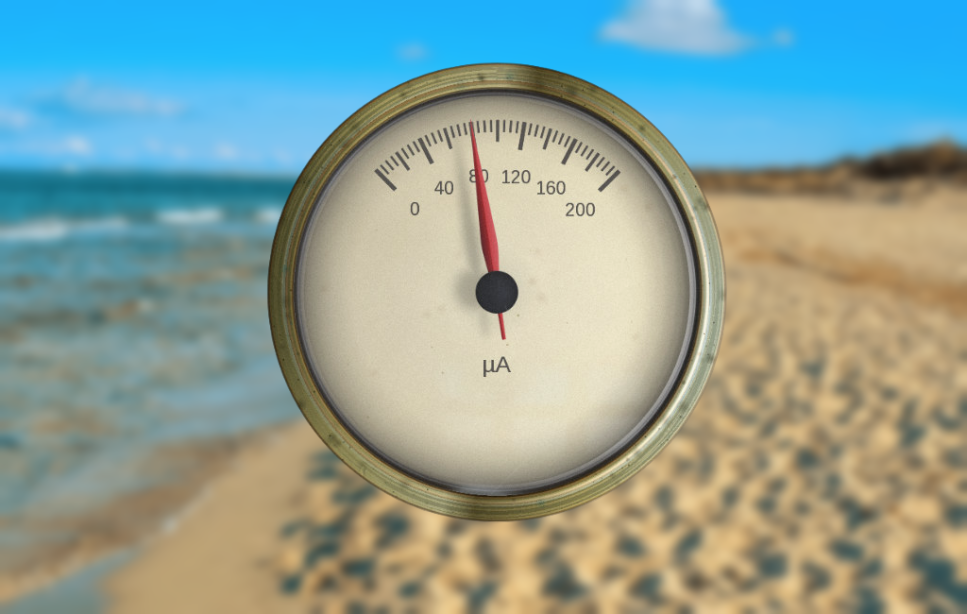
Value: 80 µA
